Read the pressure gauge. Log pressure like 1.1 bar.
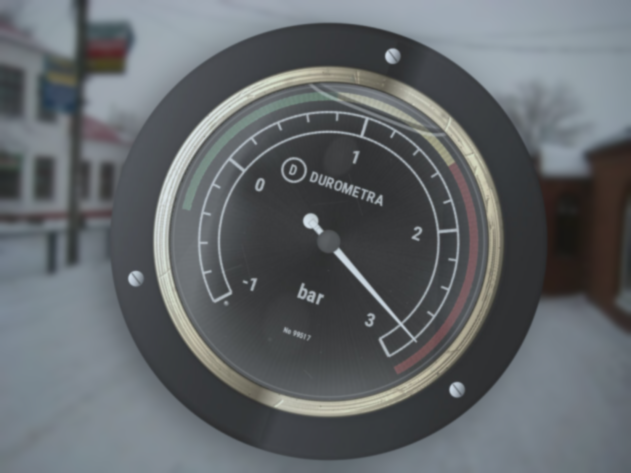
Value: 2.8 bar
